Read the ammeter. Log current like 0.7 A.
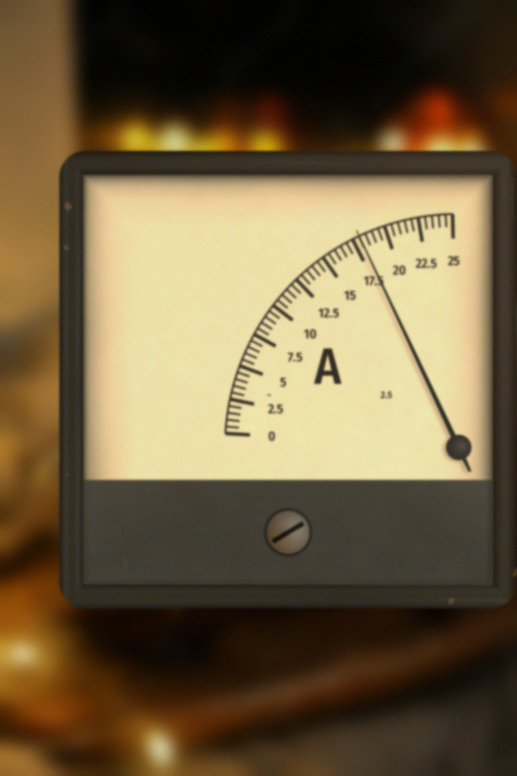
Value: 18 A
